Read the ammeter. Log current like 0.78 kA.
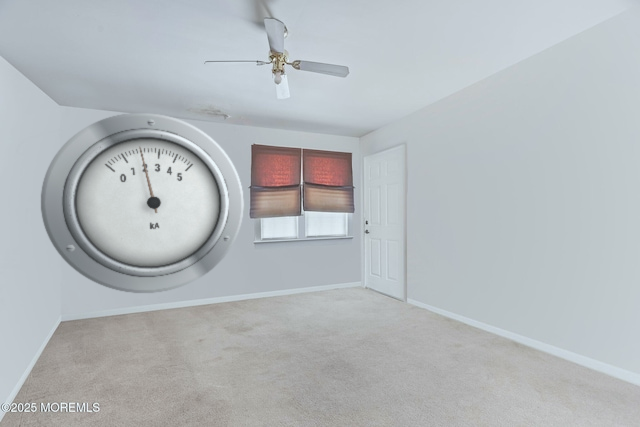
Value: 2 kA
